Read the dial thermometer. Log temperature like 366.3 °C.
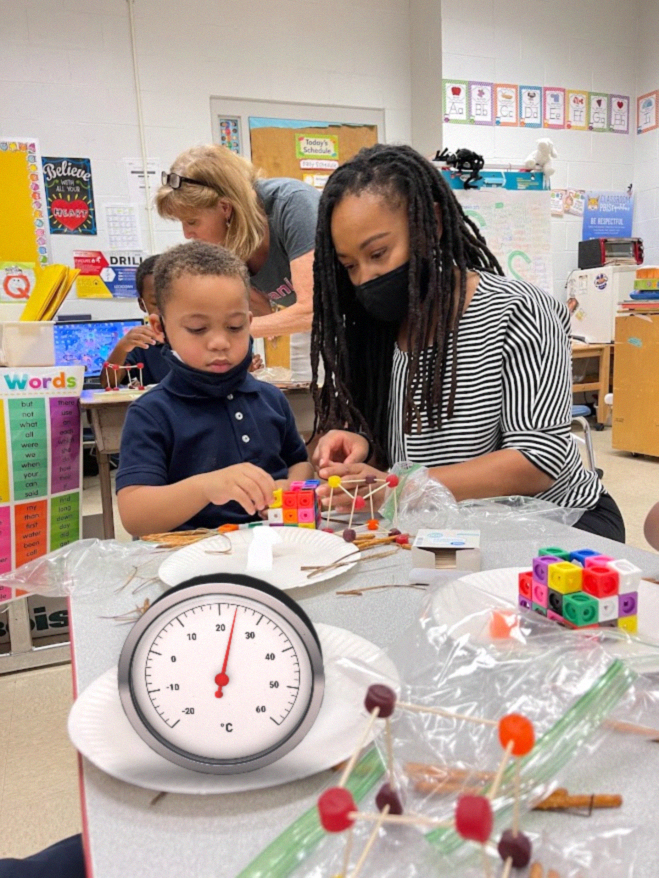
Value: 24 °C
